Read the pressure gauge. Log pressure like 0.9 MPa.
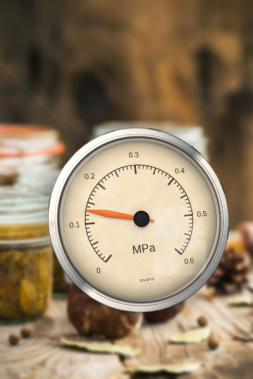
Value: 0.13 MPa
